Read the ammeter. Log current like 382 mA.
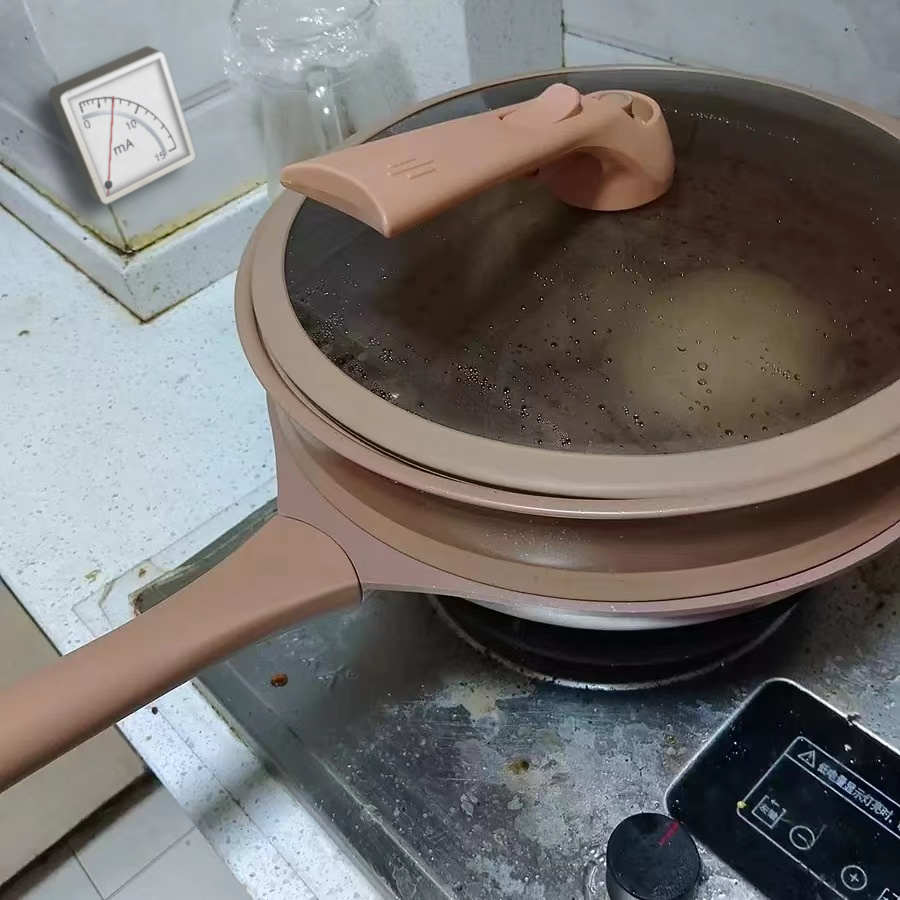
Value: 7 mA
